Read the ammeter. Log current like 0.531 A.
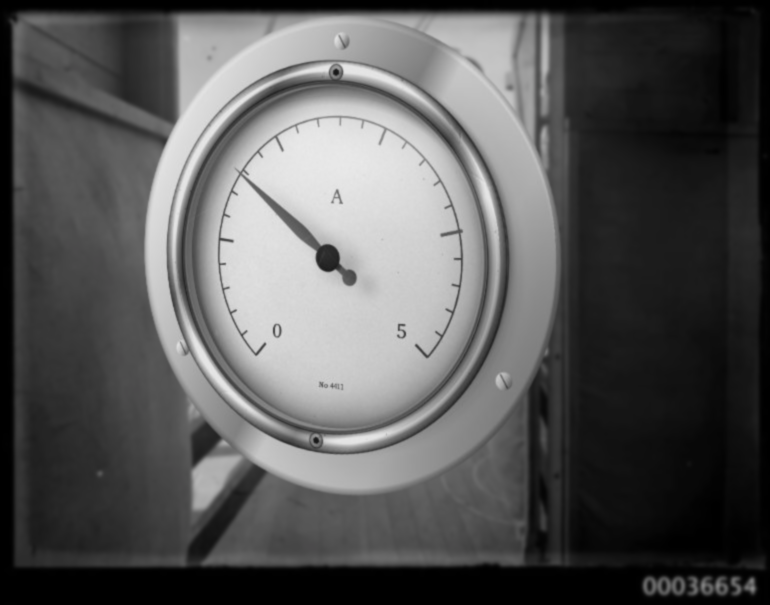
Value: 1.6 A
